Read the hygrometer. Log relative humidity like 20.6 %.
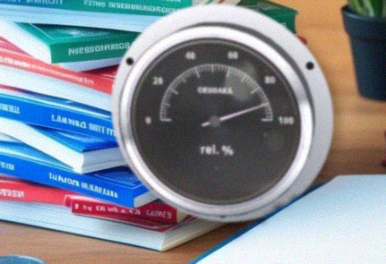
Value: 90 %
